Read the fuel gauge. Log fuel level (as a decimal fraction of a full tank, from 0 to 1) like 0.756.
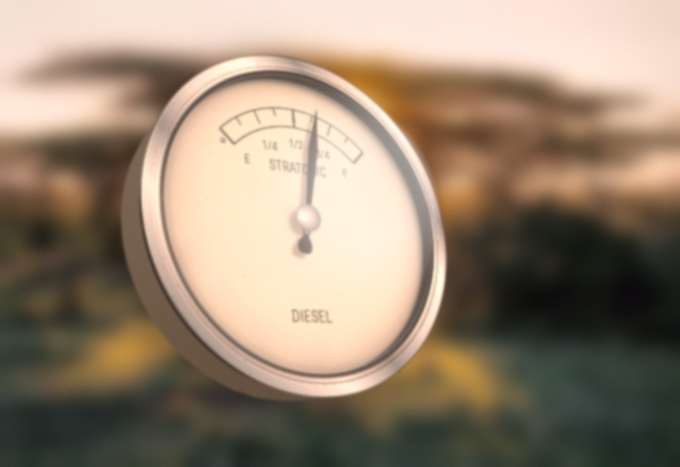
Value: 0.625
